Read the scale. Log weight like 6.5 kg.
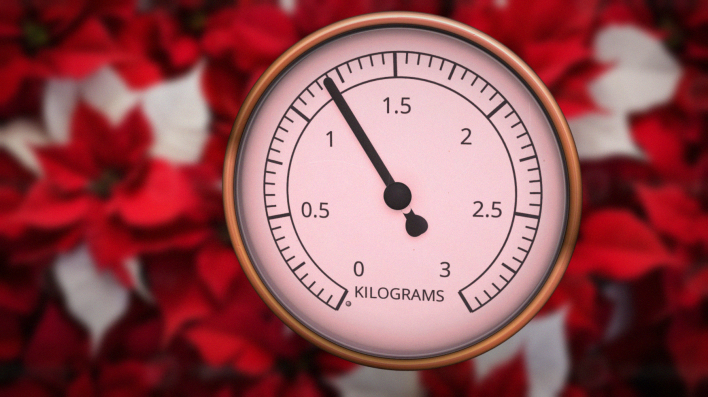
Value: 1.2 kg
